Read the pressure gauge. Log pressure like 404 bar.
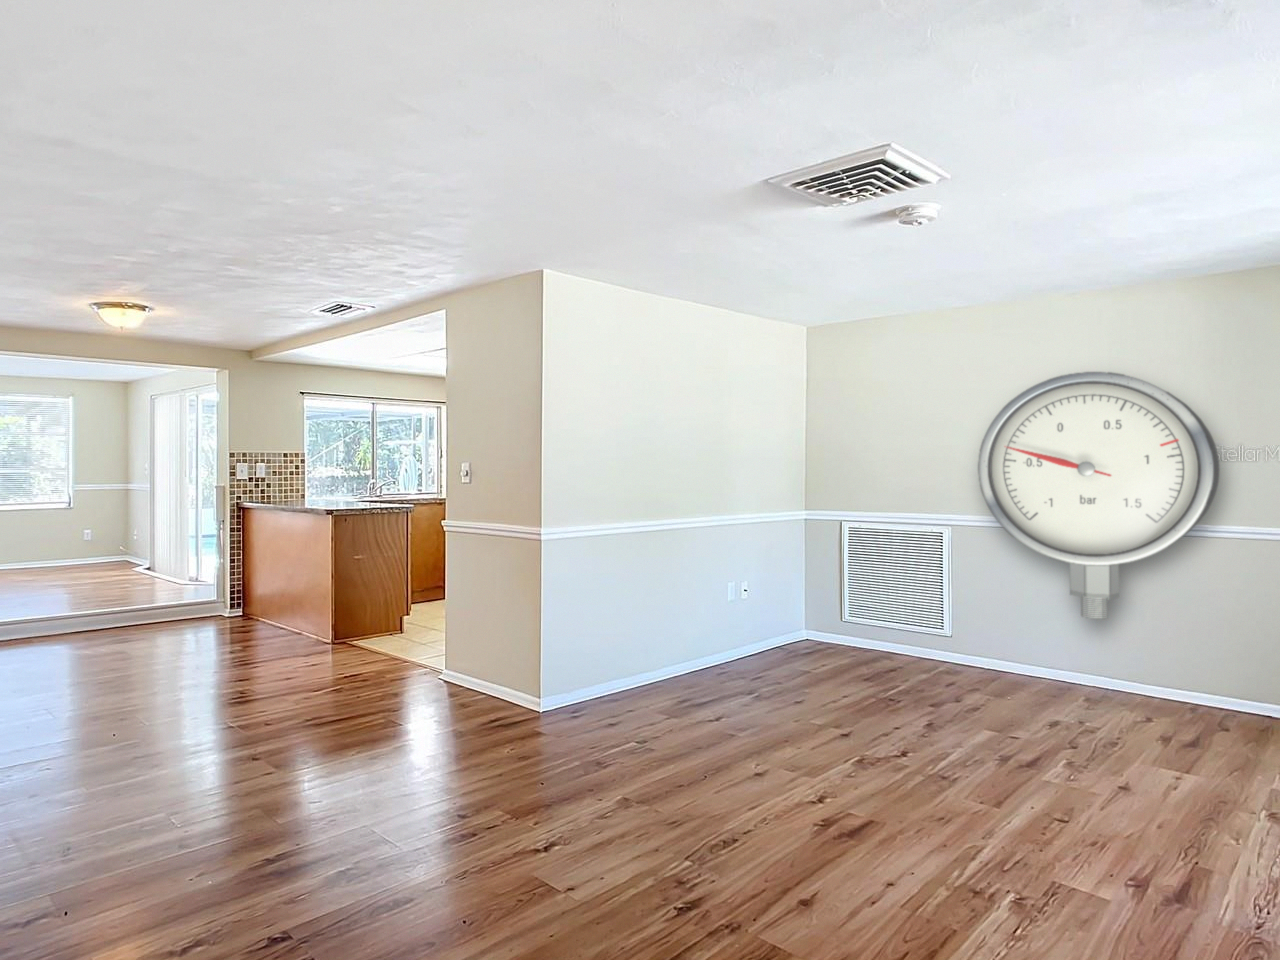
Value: -0.4 bar
